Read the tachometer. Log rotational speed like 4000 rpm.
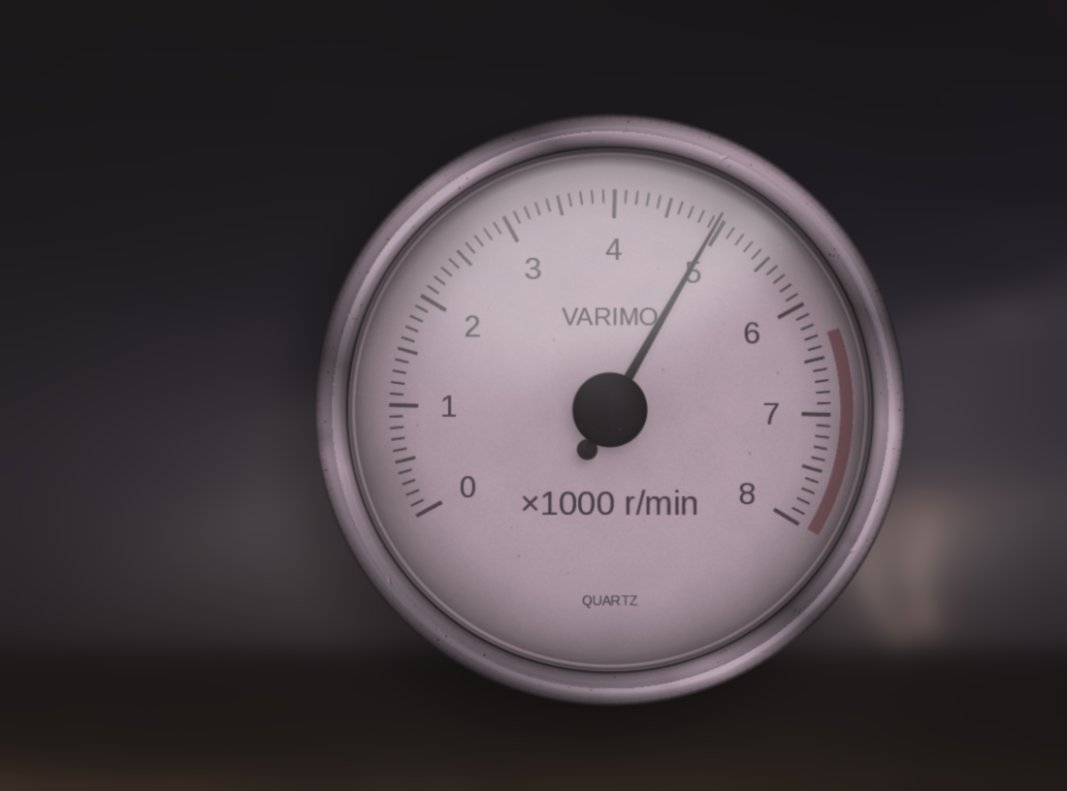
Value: 4950 rpm
